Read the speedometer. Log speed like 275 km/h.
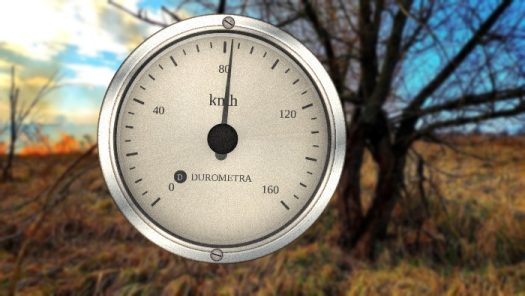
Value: 82.5 km/h
